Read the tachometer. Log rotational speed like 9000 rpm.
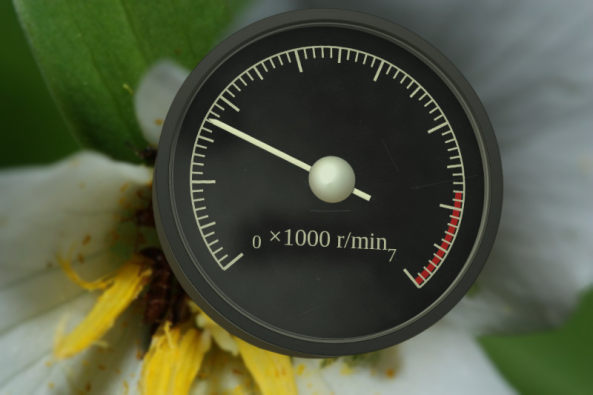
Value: 1700 rpm
